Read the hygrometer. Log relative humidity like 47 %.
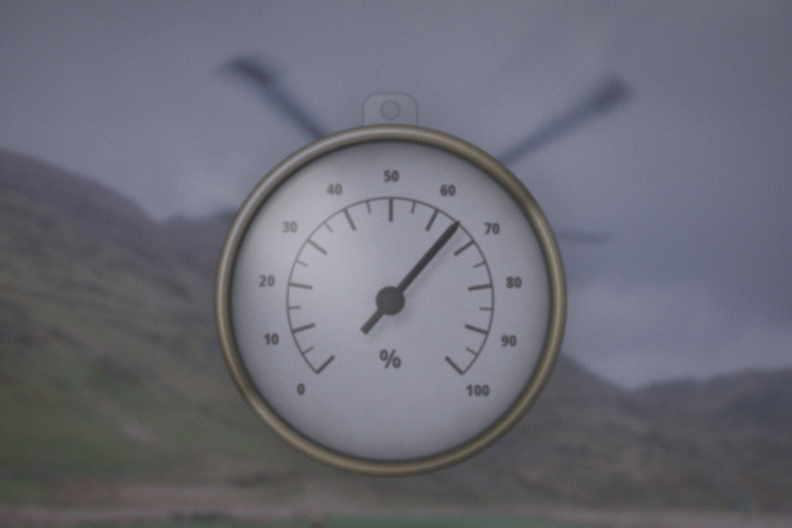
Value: 65 %
